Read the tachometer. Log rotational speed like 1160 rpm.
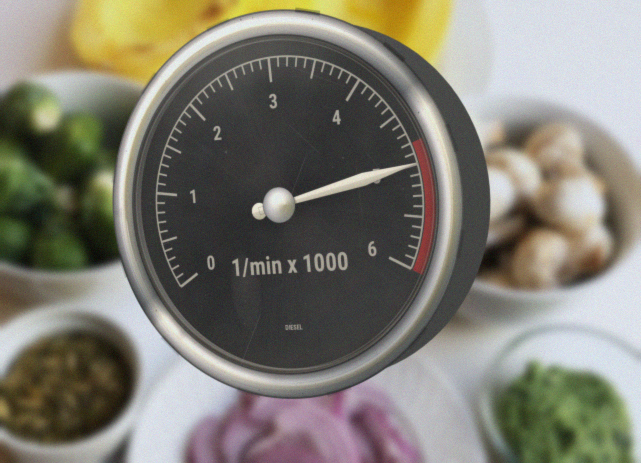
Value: 5000 rpm
